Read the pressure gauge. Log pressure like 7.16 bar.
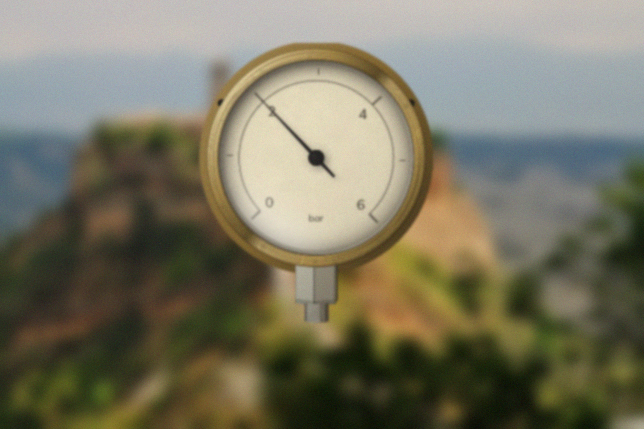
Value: 2 bar
